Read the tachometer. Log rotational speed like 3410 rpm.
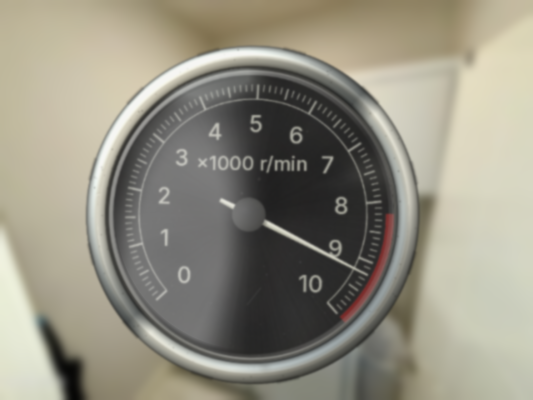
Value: 9200 rpm
